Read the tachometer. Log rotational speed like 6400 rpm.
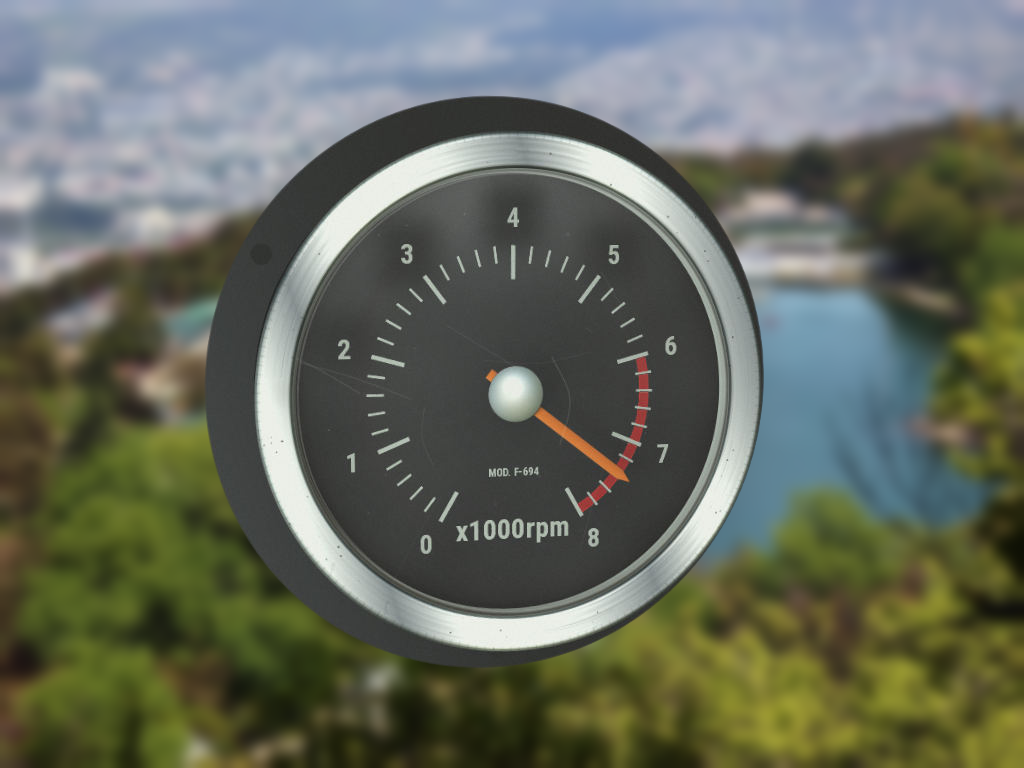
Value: 7400 rpm
